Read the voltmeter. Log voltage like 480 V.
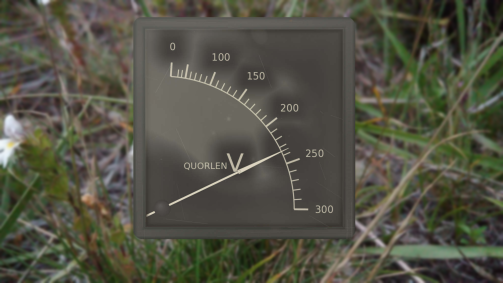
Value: 235 V
